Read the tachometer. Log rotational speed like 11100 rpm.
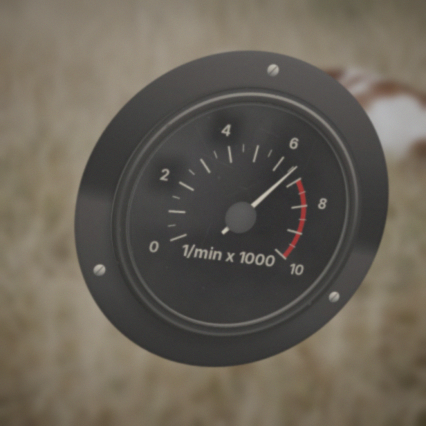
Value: 6500 rpm
